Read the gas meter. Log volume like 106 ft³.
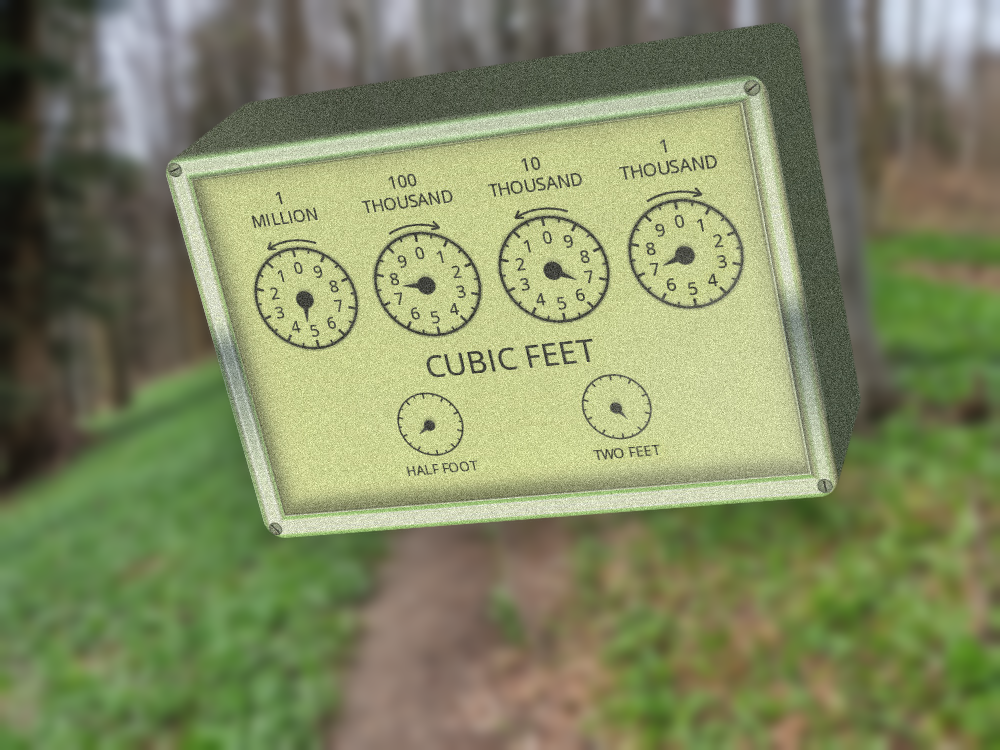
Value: 476700 ft³
